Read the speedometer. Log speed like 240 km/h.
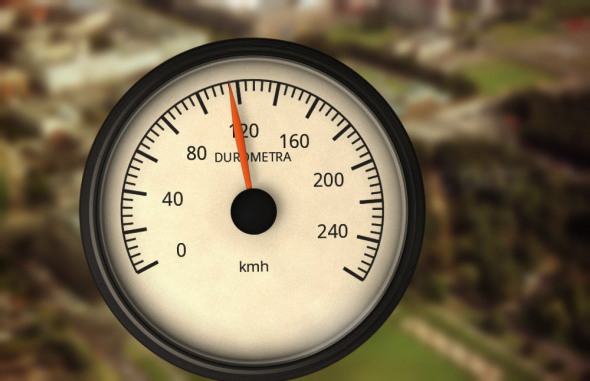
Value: 116 km/h
